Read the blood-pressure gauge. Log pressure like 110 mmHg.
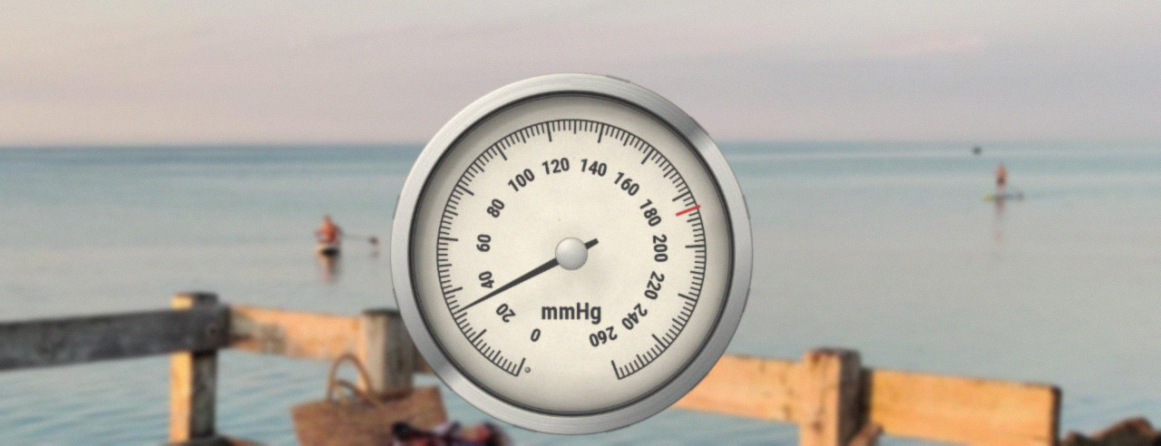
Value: 32 mmHg
